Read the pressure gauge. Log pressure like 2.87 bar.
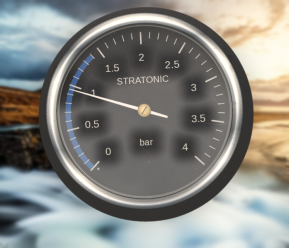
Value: 0.95 bar
